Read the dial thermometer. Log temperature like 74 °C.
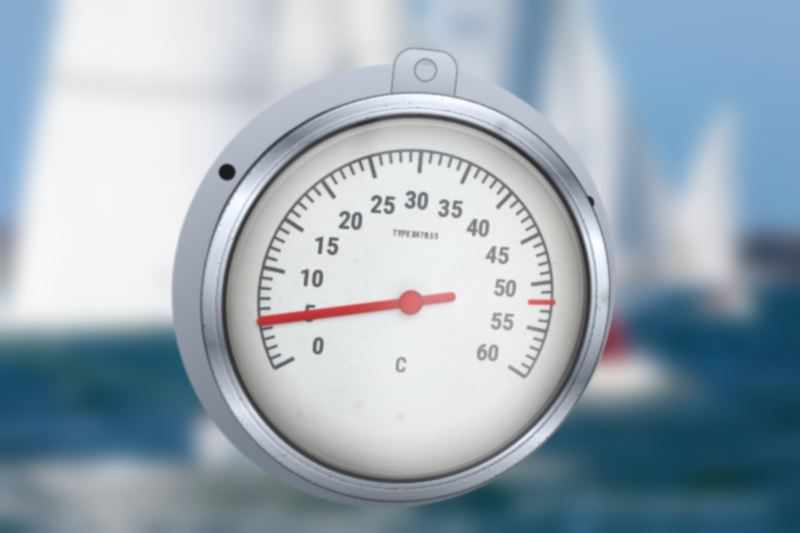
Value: 5 °C
